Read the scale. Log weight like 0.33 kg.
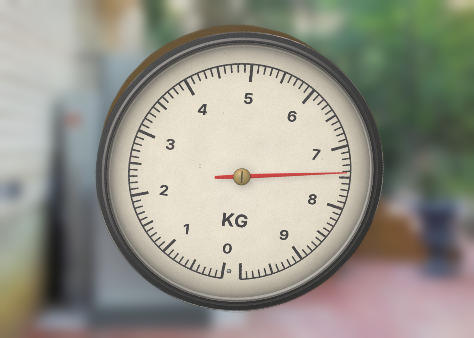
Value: 7.4 kg
